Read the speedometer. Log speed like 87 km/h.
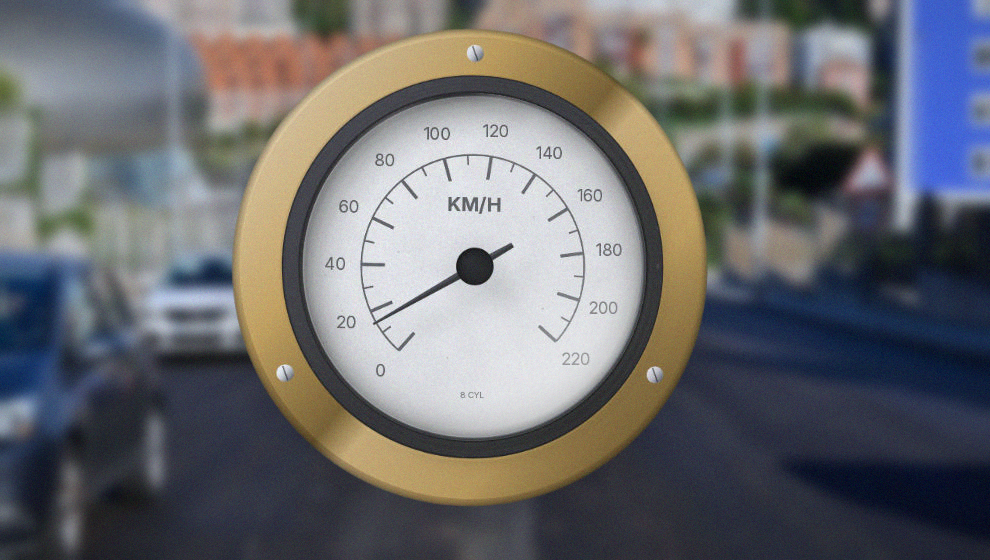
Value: 15 km/h
